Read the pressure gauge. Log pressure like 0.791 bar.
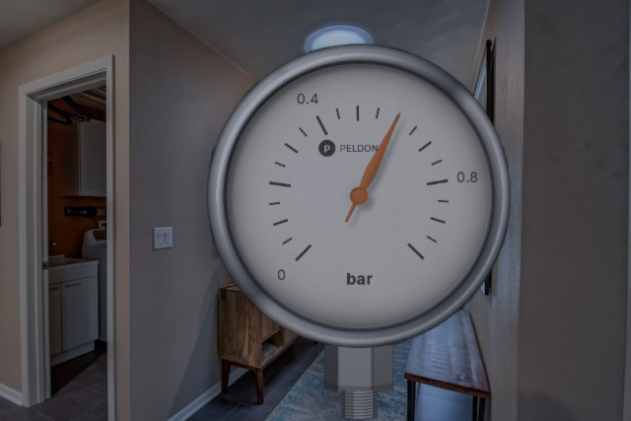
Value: 0.6 bar
